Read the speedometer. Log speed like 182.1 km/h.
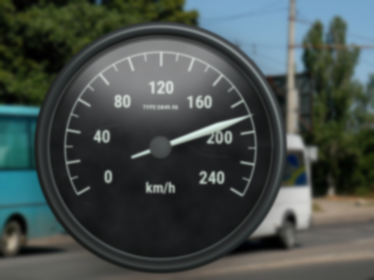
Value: 190 km/h
